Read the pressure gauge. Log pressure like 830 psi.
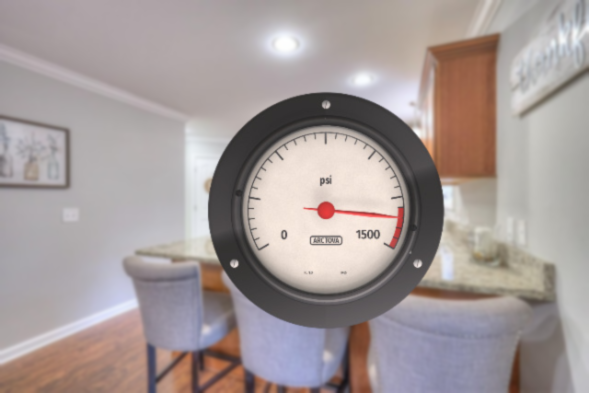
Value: 1350 psi
